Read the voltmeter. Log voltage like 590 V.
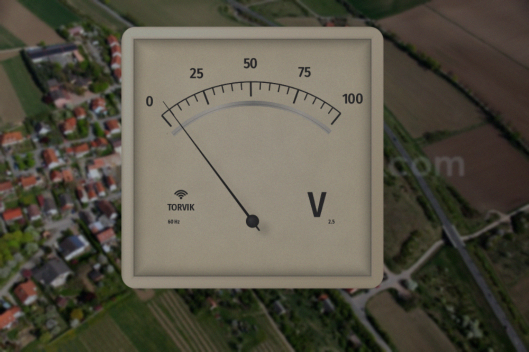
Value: 5 V
